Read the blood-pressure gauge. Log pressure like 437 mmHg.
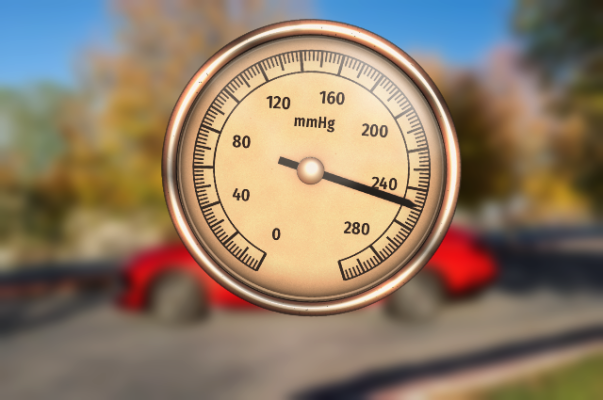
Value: 248 mmHg
